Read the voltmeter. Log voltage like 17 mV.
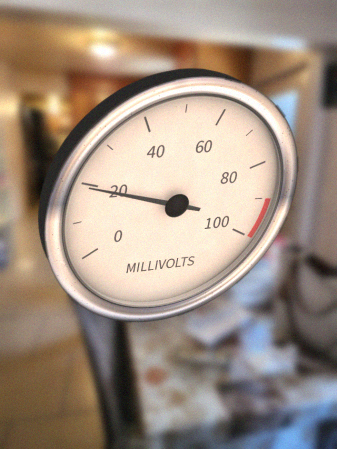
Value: 20 mV
